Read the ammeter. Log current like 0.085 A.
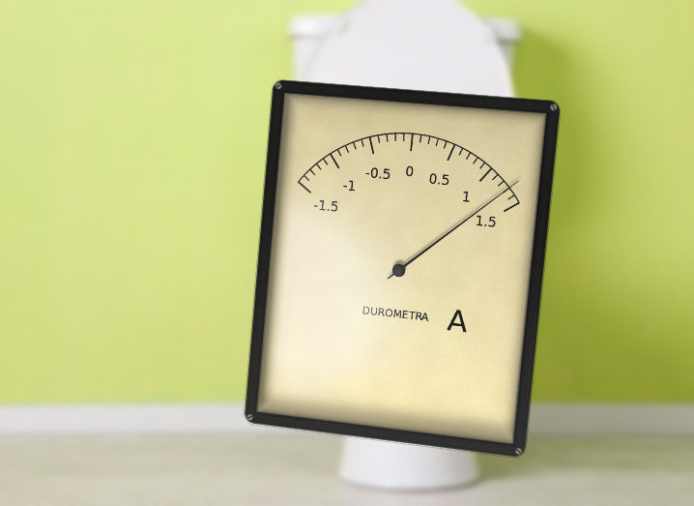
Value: 1.3 A
